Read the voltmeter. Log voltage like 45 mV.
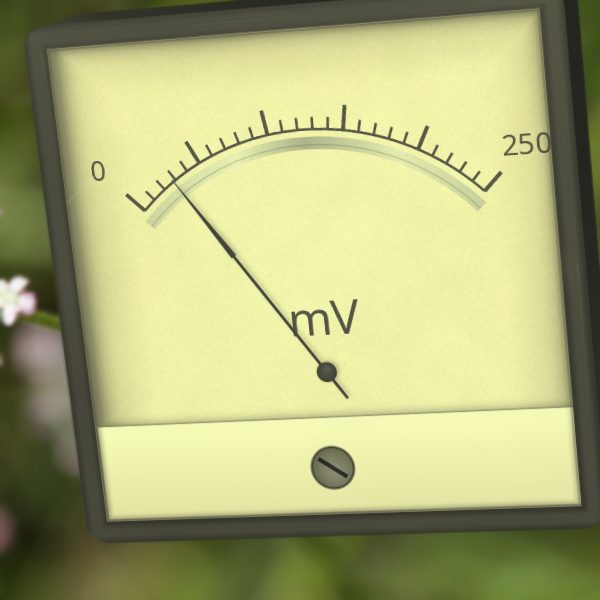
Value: 30 mV
